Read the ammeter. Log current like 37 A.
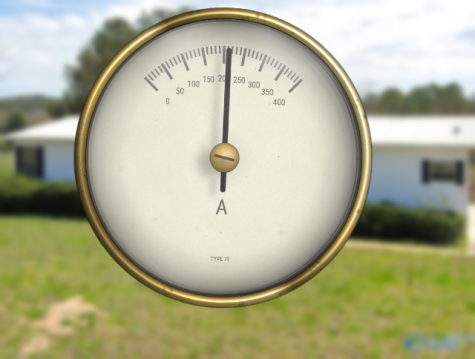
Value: 210 A
